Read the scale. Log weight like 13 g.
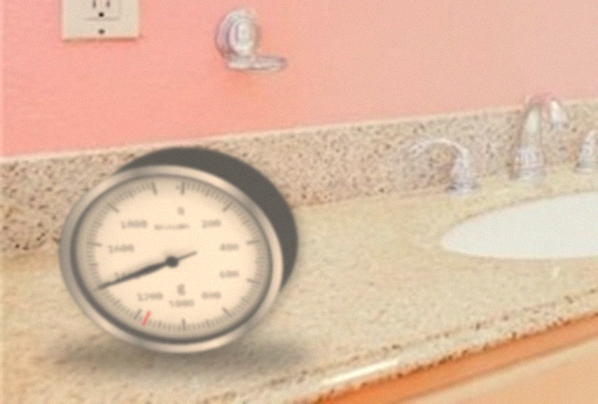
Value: 1400 g
